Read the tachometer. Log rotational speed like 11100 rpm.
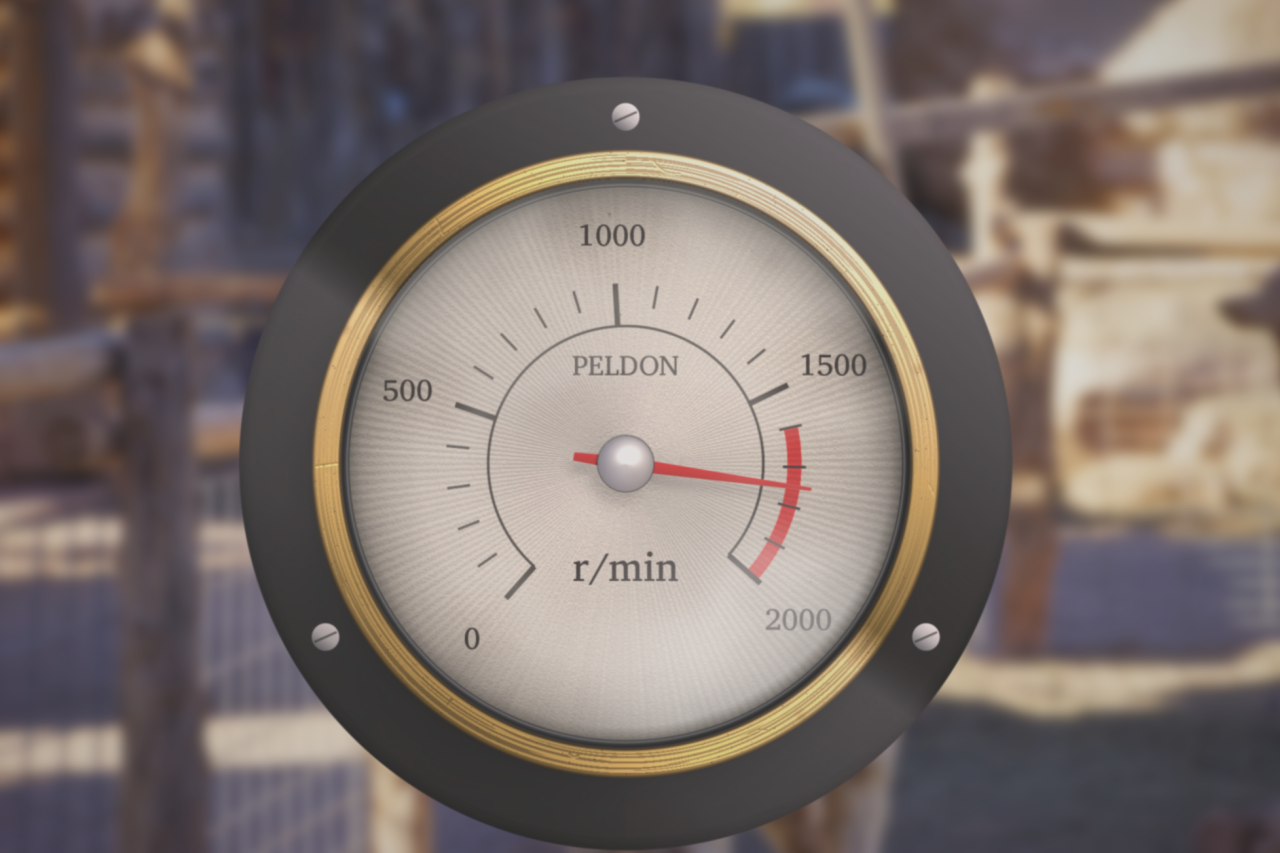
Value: 1750 rpm
